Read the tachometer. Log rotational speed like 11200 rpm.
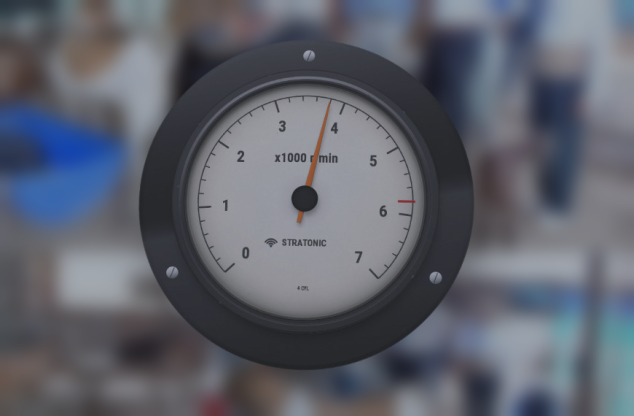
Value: 3800 rpm
